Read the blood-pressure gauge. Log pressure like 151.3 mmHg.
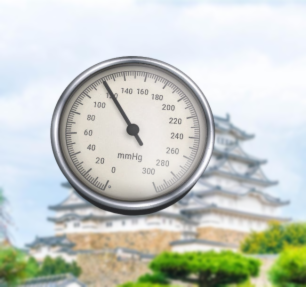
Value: 120 mmHg
